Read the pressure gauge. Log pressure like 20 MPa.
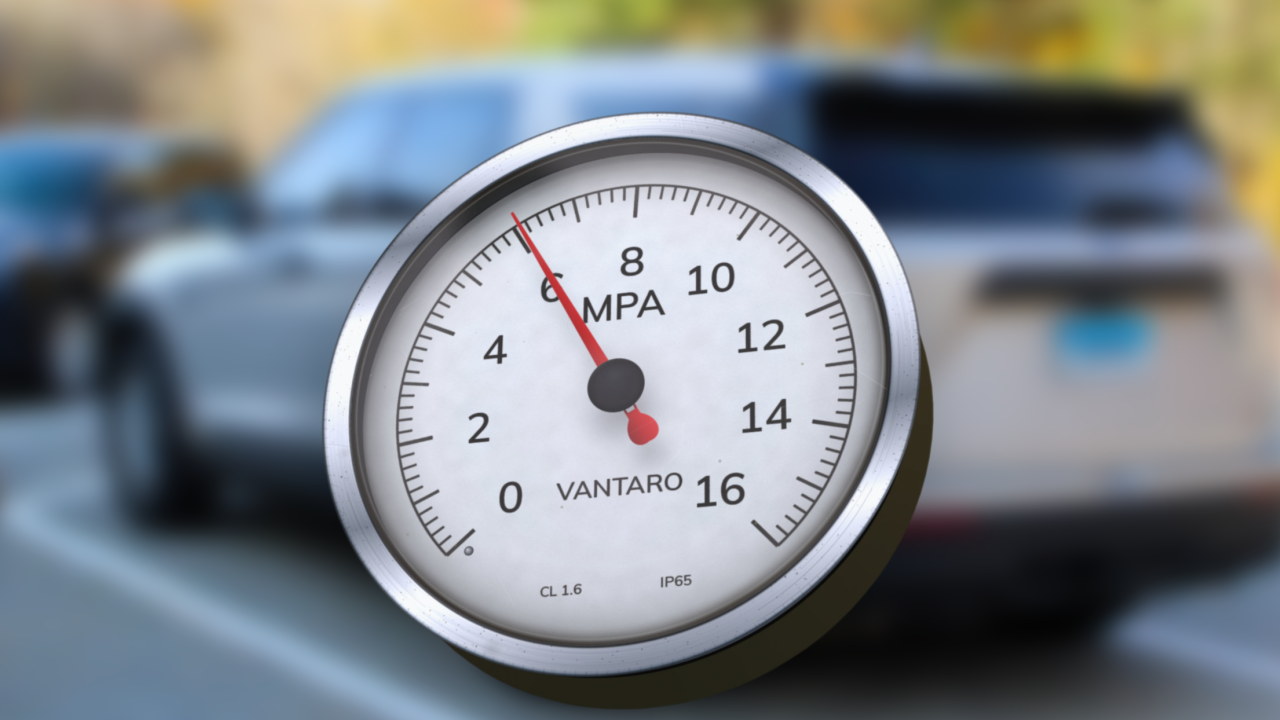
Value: 6.1 MPa
